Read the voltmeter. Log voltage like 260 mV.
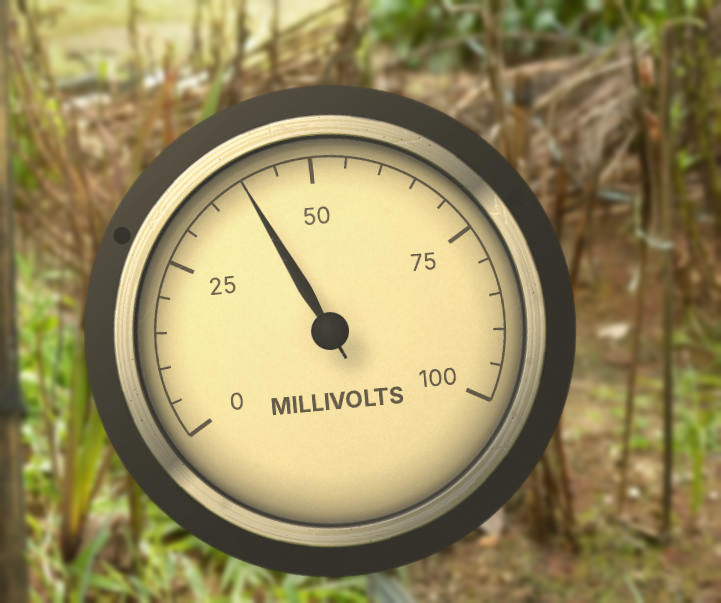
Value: 40 mV
